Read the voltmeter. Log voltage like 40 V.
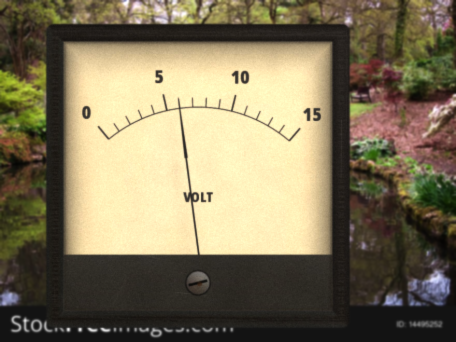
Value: 6 V
